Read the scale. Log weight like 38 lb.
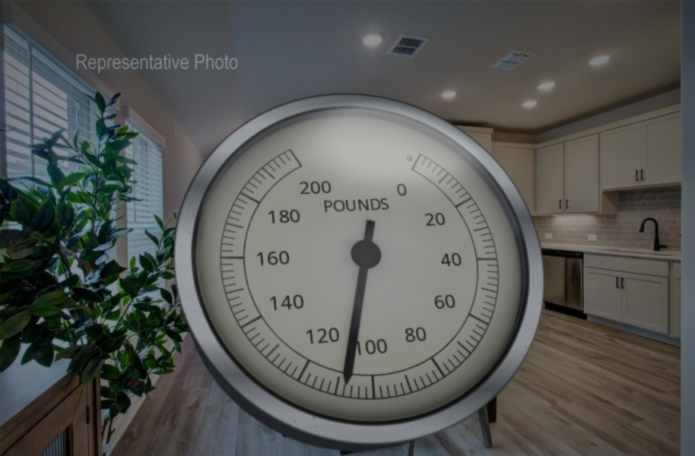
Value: 108 lb
